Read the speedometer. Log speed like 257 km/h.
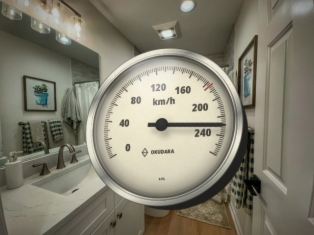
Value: 230 km/h
